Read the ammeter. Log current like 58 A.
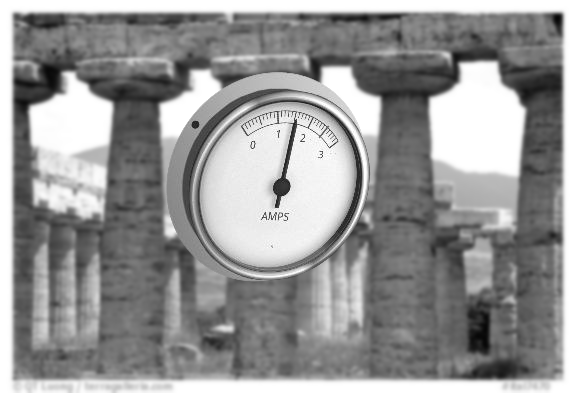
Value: 1.5 A
